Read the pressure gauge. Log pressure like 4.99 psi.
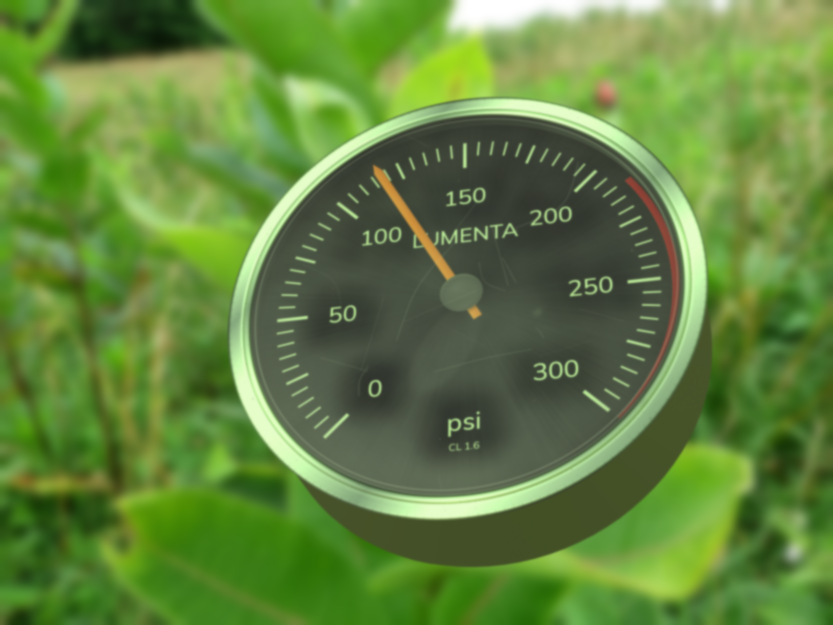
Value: 117.5 psi
